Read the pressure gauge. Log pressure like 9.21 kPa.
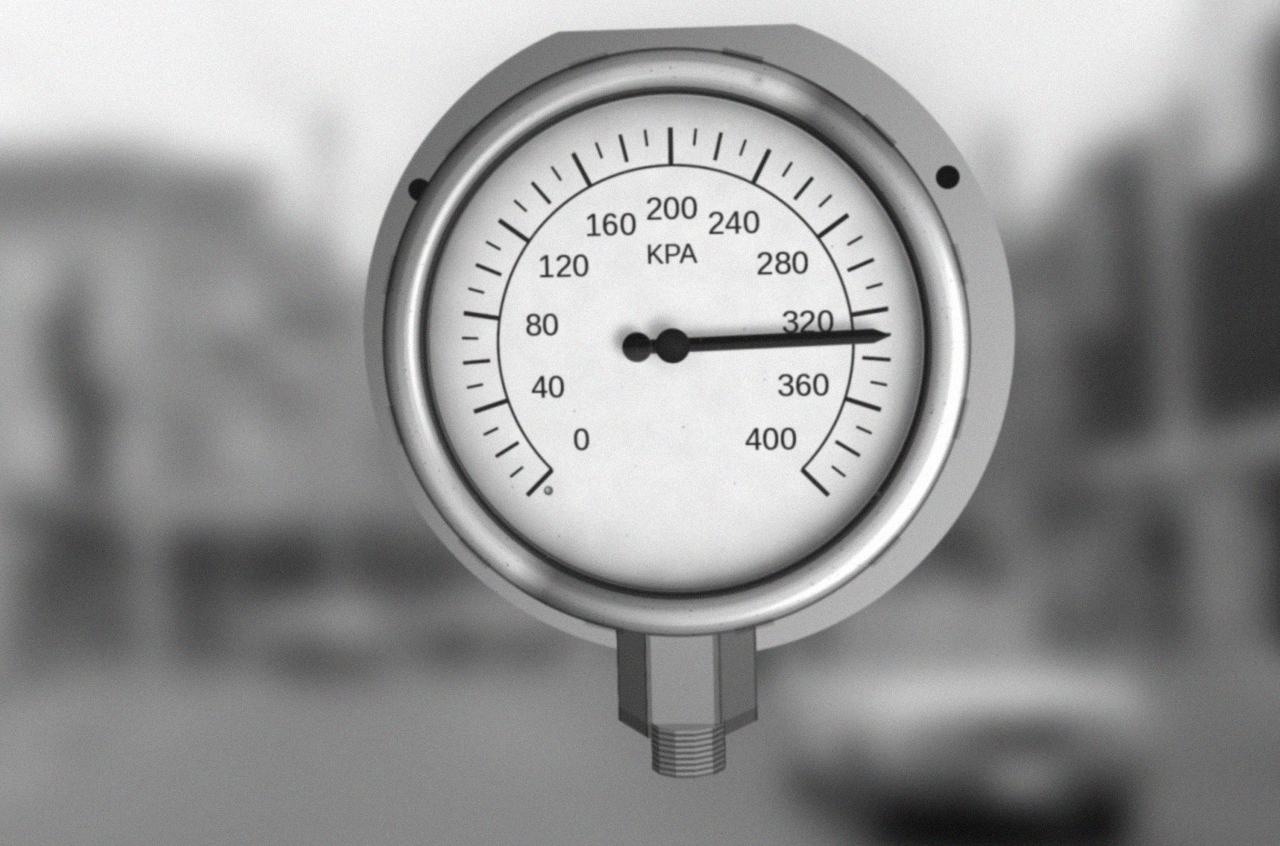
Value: 330 kPa
